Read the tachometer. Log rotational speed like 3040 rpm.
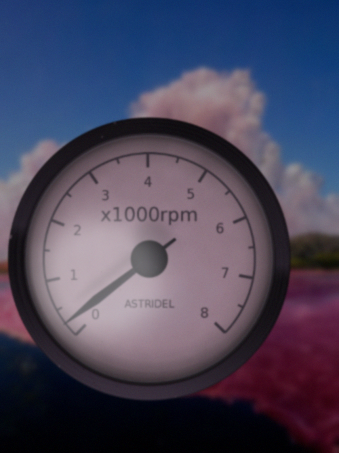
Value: 250 rpm
